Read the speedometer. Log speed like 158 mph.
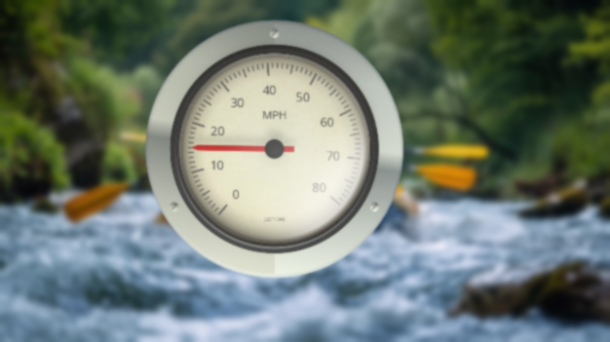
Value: 15 mph
